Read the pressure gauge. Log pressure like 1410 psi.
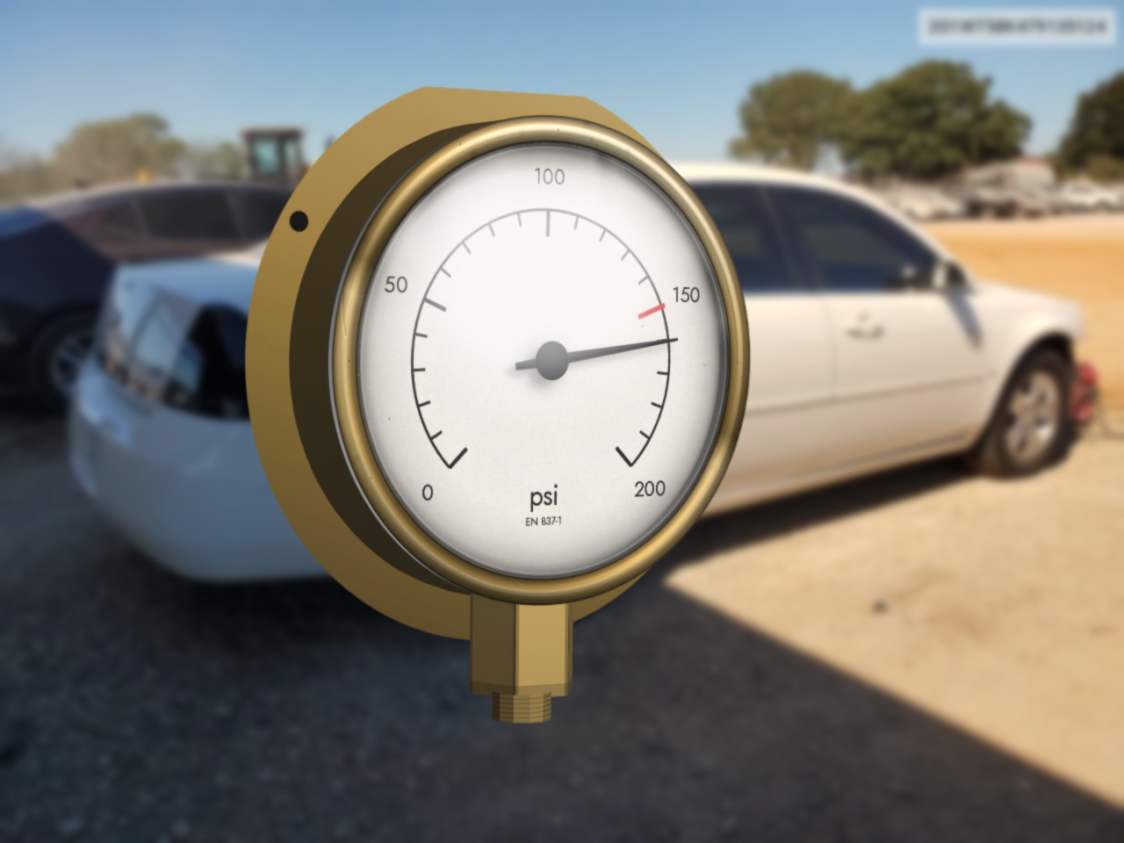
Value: 160 psi
